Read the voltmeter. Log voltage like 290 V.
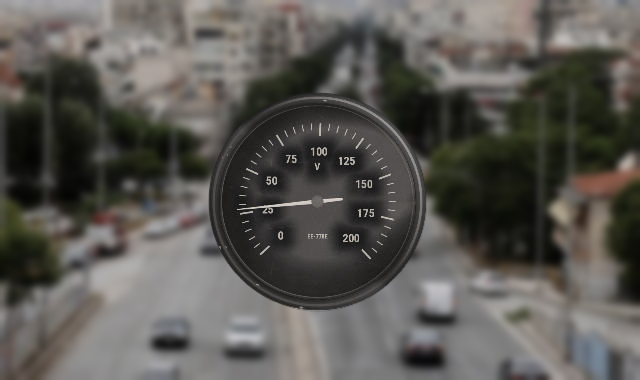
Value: 27.5 V
